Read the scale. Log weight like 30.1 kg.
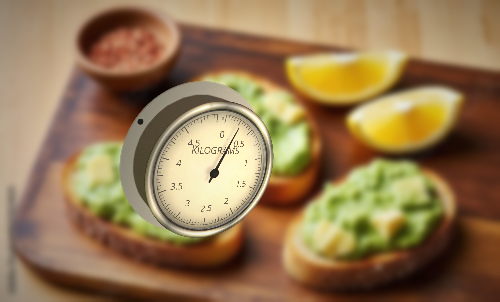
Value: 0.25 kg
